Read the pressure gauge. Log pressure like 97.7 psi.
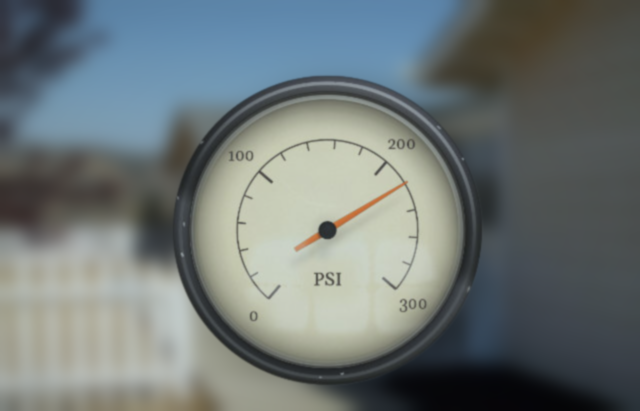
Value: 220 psi
